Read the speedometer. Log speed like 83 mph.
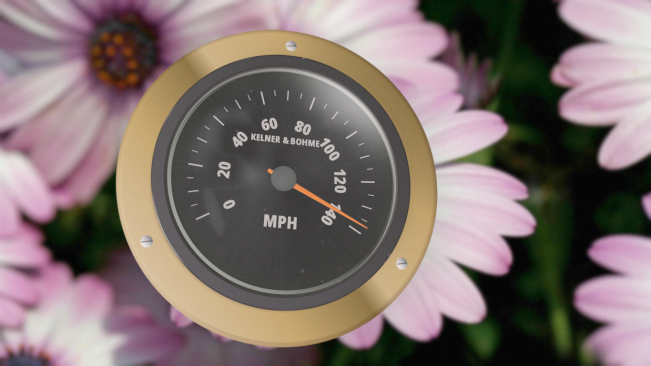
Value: 137.5 mph
